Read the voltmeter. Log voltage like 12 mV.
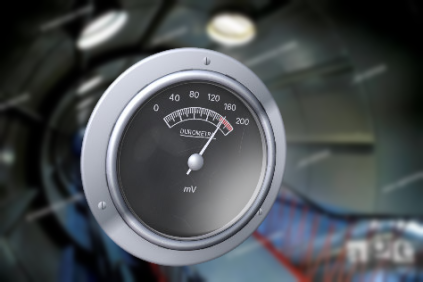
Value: 160 mV
